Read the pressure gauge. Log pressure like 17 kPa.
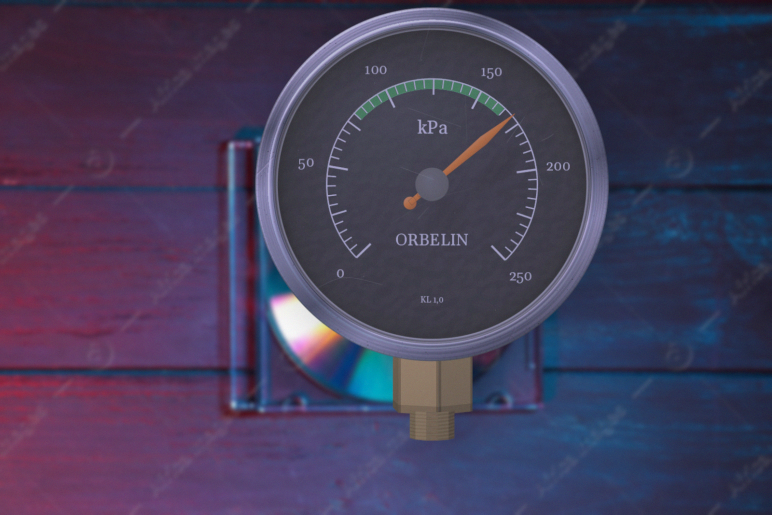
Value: 170 kPa
